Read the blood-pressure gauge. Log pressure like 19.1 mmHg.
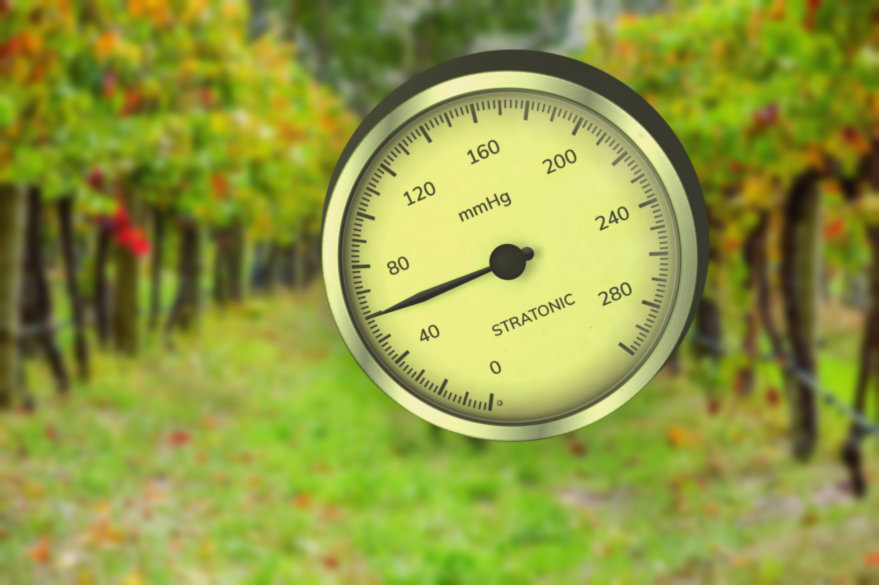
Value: 60 mmHg
